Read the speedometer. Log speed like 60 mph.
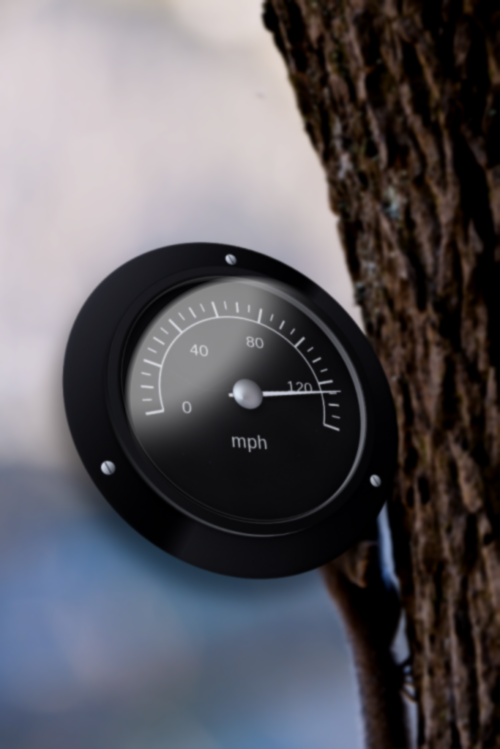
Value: 125 mph
